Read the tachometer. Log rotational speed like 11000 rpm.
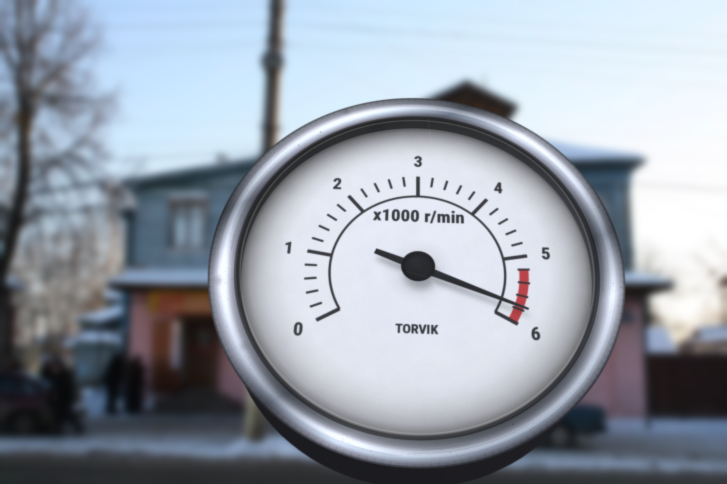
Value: 5800 rpm
